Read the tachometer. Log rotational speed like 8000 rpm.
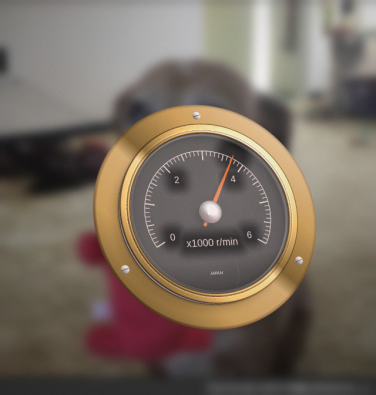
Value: 3700 rpm
